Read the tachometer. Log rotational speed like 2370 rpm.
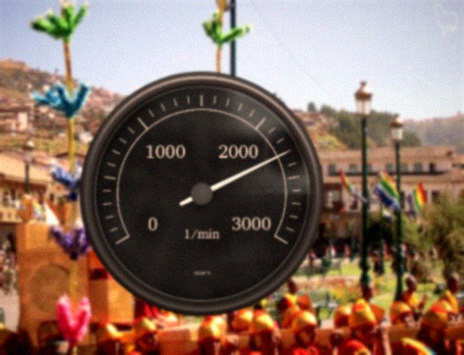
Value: 2300 rpm
